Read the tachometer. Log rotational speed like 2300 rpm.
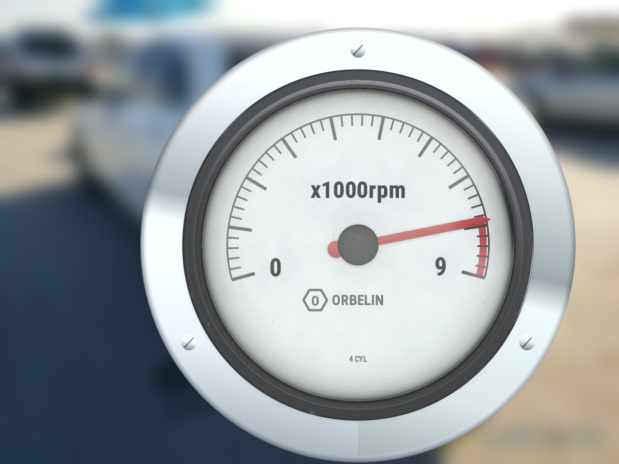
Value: 7900 rpm
